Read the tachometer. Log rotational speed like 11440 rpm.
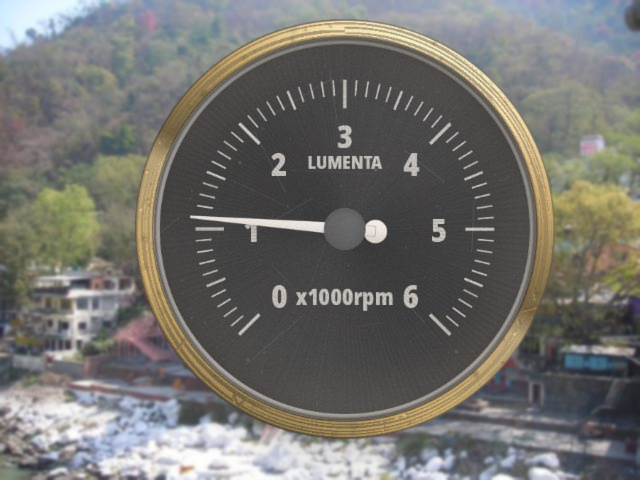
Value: 1100 rpm
